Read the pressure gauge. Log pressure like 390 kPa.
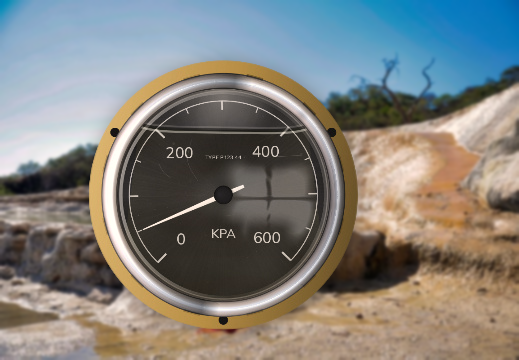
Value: 50 kPa
